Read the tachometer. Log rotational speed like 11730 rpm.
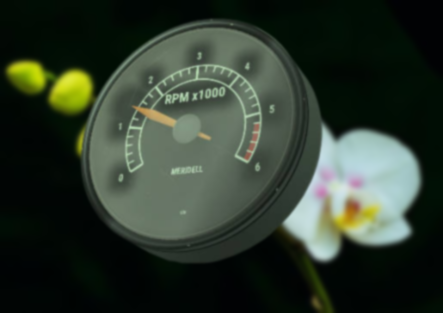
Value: 1400 rpm
